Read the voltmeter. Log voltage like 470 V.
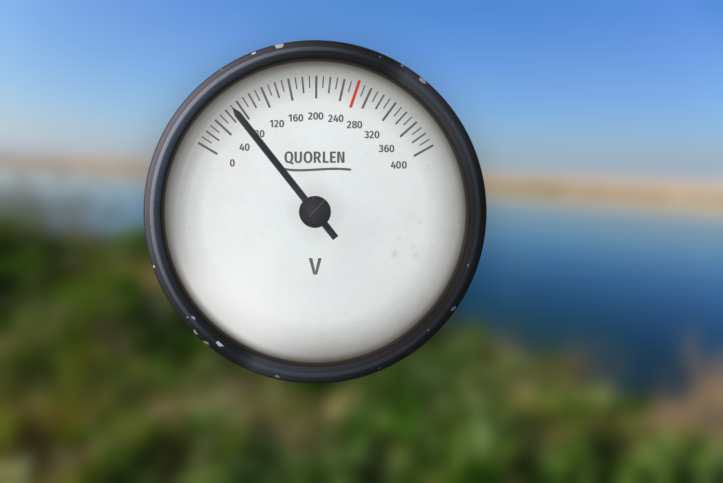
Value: 70 V
